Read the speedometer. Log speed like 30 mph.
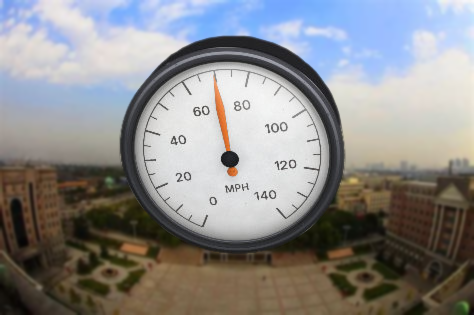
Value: 70 mph
